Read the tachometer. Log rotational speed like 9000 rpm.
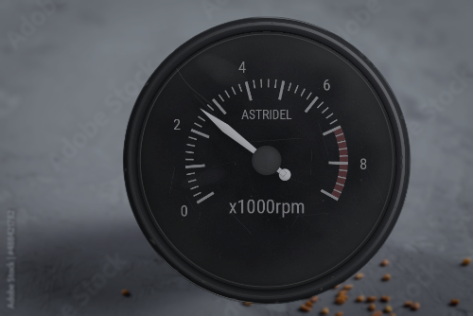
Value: 2600 rpm
